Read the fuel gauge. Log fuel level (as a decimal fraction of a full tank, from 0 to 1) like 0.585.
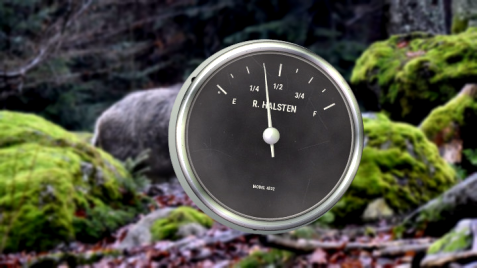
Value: 0.375
